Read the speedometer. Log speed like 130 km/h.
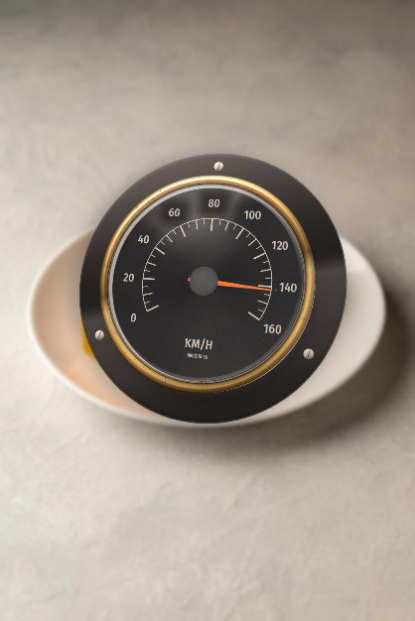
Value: 142.5 km/h
